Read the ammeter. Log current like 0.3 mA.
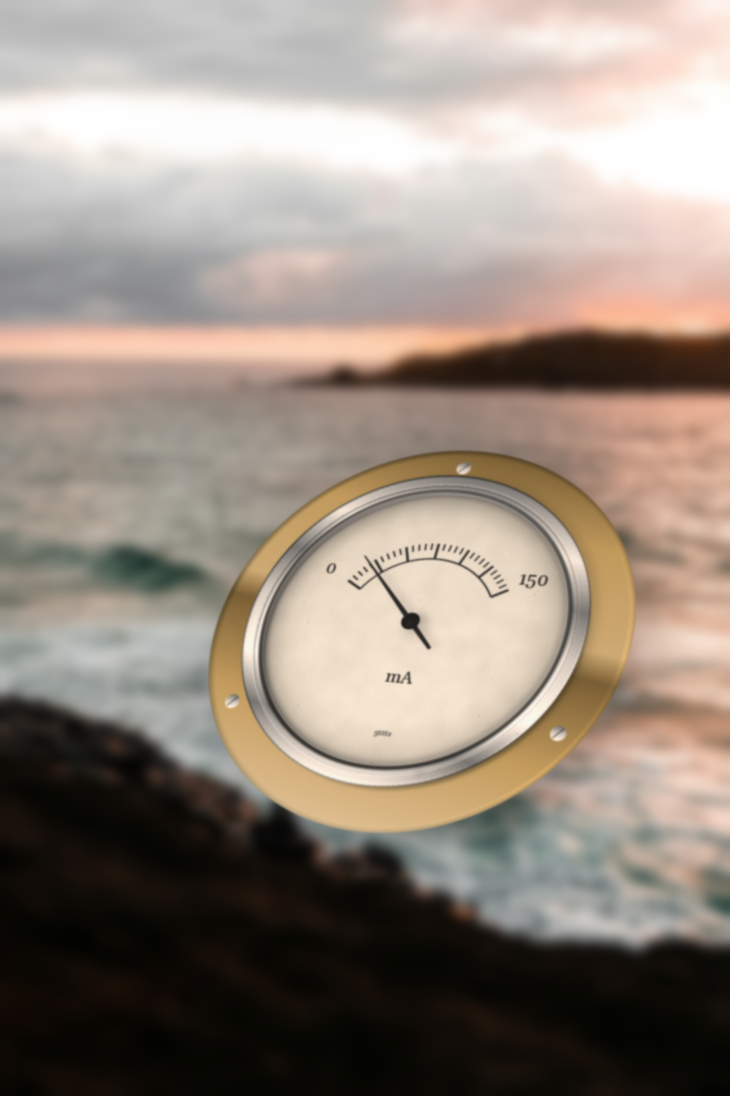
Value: 20 mA
